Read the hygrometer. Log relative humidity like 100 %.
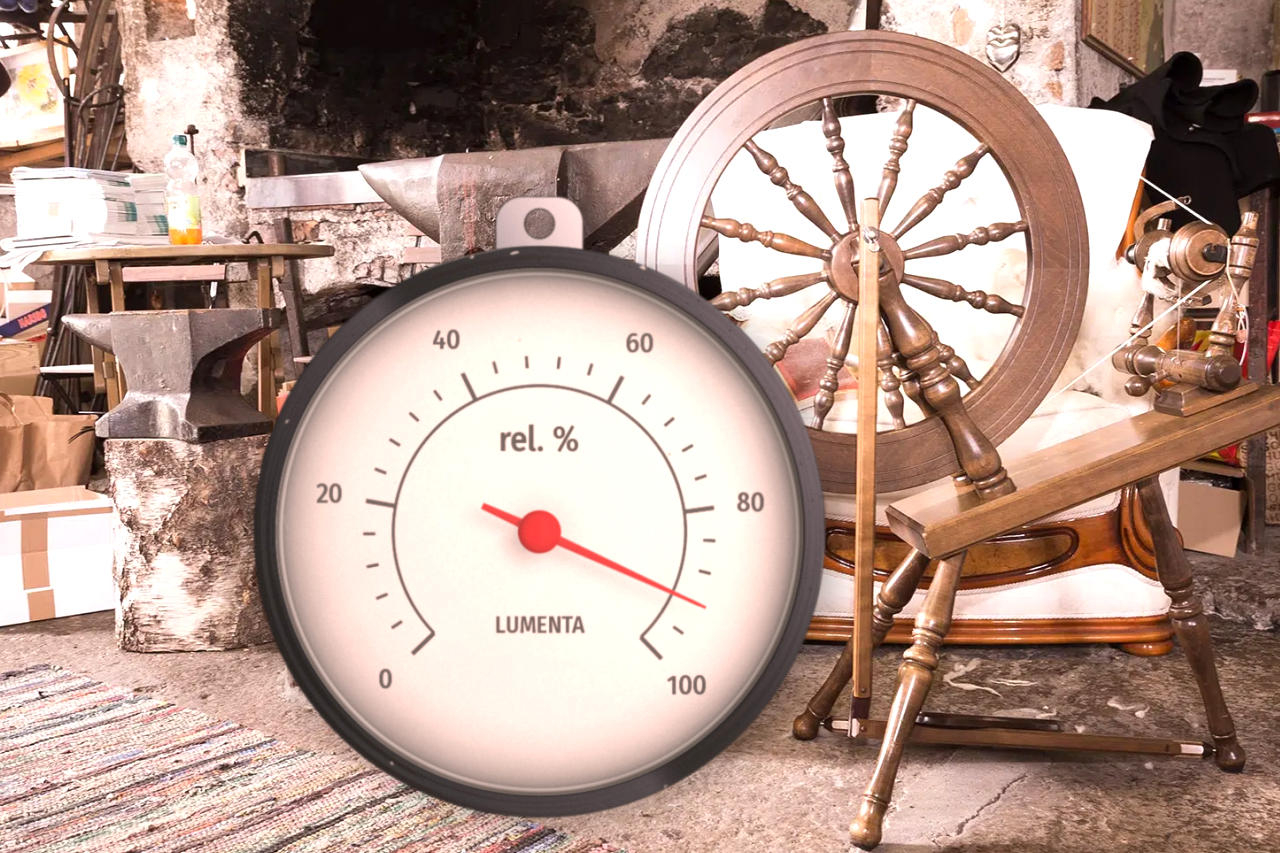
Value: 92 %
